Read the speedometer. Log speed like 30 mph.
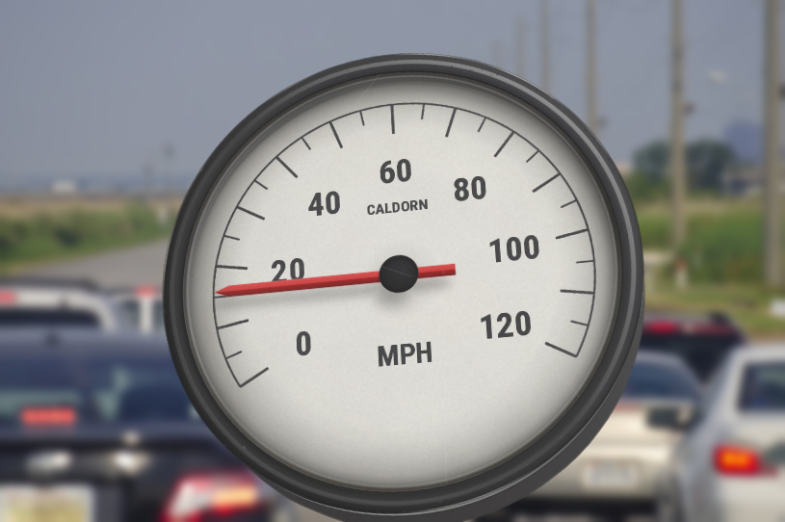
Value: 15 mph
